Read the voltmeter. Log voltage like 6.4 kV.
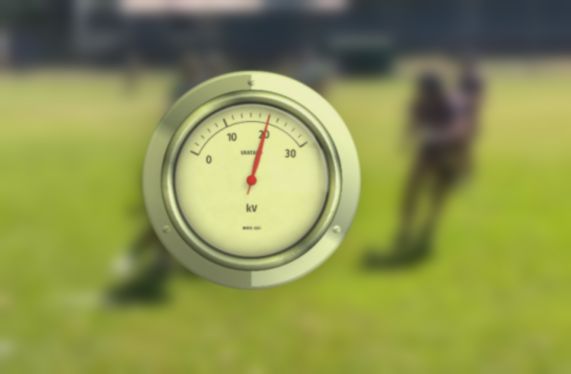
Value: 20 kV
